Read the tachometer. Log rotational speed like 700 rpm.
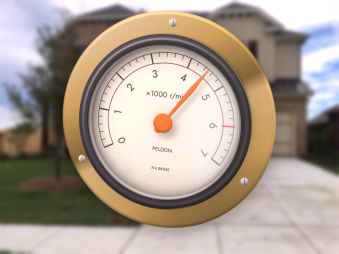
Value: 4500 rpm
